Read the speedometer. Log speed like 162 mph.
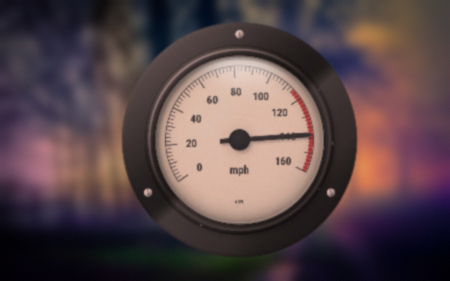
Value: 140 mph
